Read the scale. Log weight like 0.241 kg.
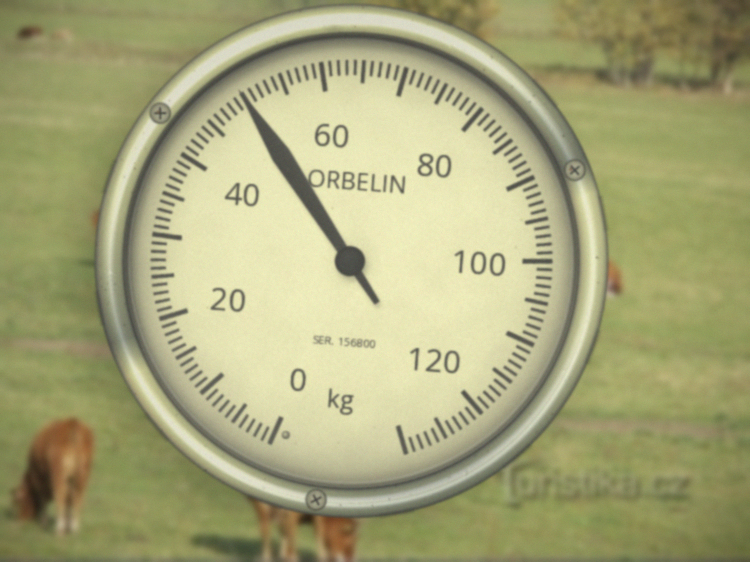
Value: 50 kg
